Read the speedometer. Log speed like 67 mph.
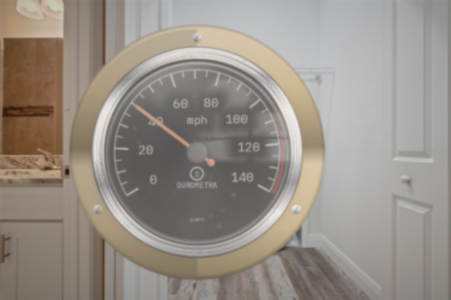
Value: 40 mph
